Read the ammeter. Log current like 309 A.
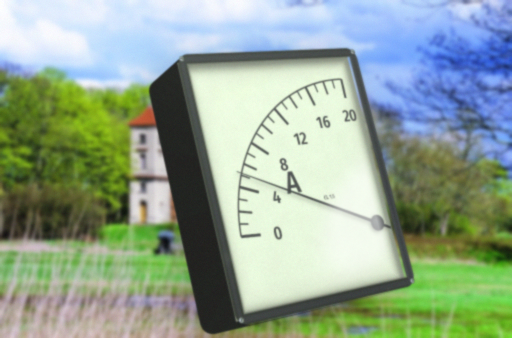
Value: 5 A
